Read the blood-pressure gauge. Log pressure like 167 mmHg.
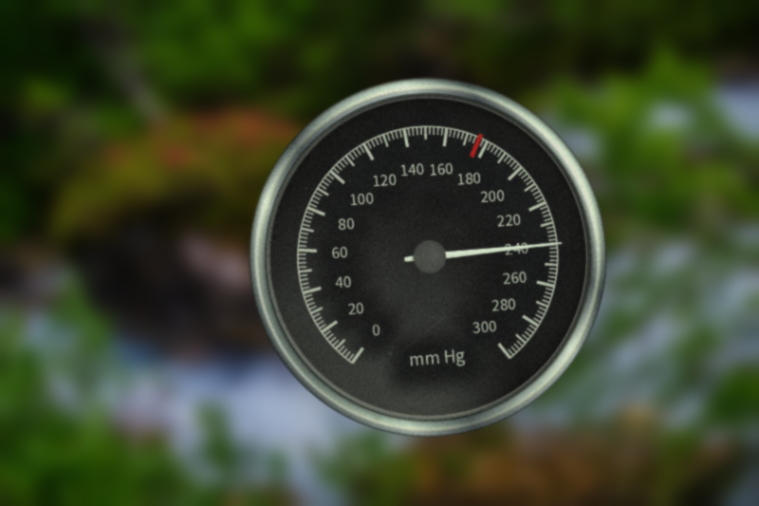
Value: 240 mmHg
